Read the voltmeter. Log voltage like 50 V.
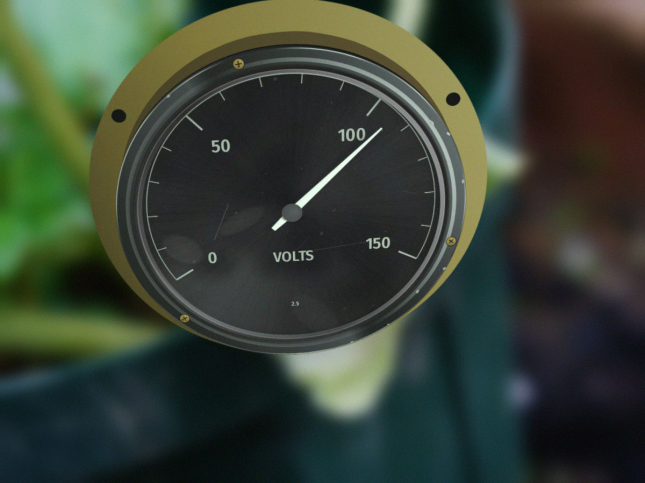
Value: 105 V
